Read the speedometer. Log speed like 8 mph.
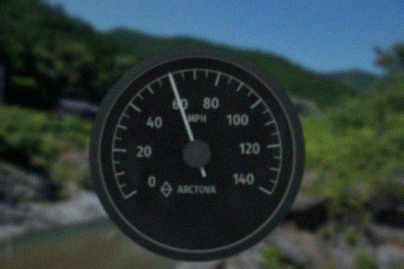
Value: 60 mph
